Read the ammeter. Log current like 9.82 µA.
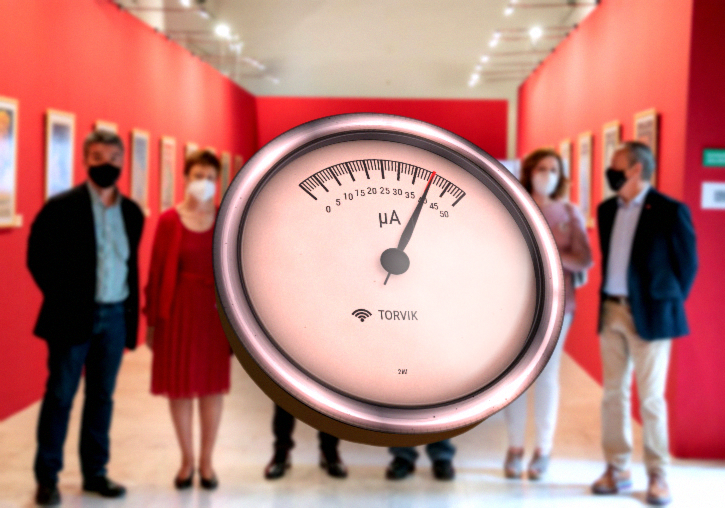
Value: 40 µA
